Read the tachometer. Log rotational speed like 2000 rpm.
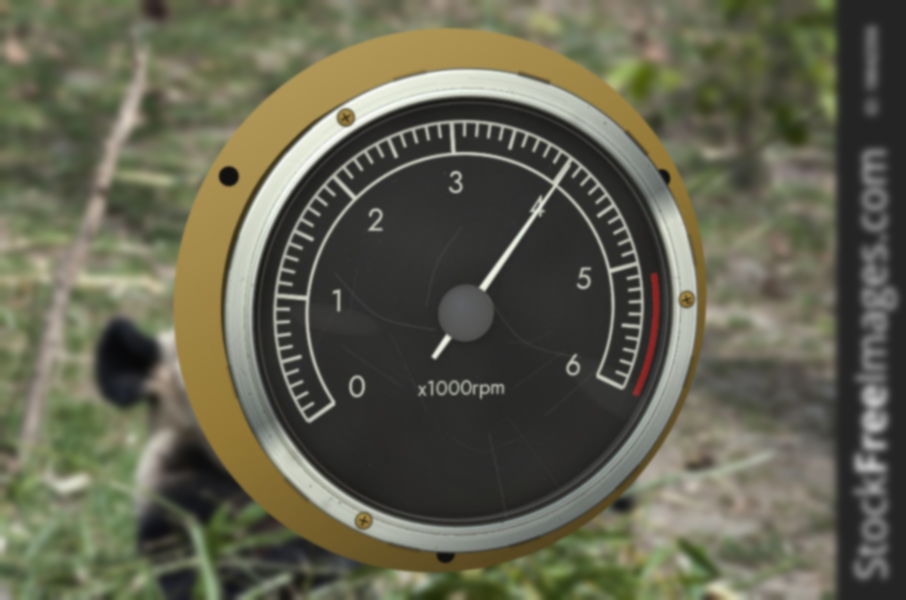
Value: 4000 rpm
